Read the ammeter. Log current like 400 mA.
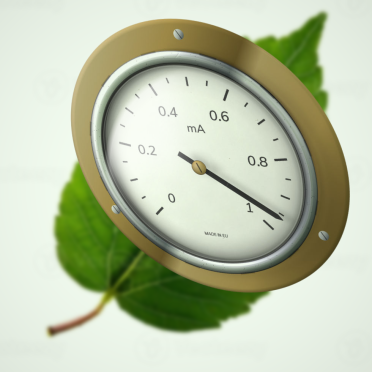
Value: 0.95 mA
